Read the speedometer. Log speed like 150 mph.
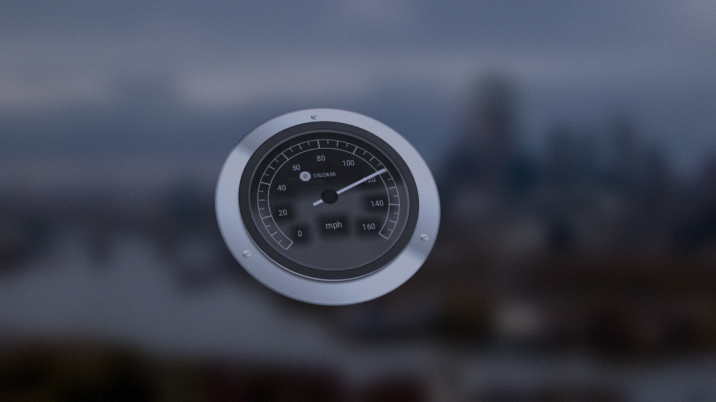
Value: 120 mph
